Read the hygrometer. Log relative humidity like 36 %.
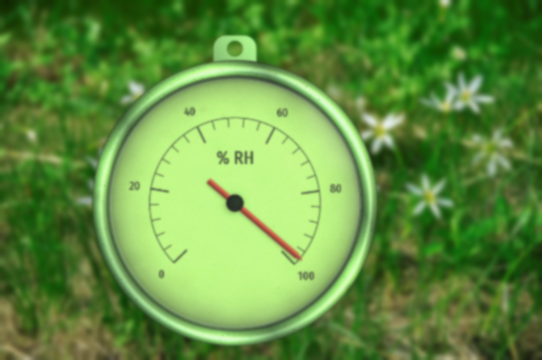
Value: 98 %
